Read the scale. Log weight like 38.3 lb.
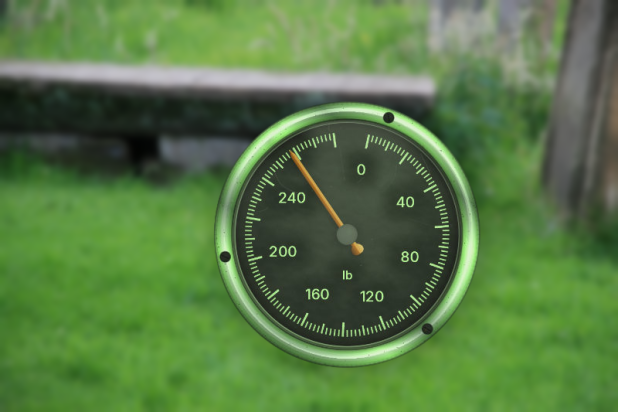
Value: 258 lb
